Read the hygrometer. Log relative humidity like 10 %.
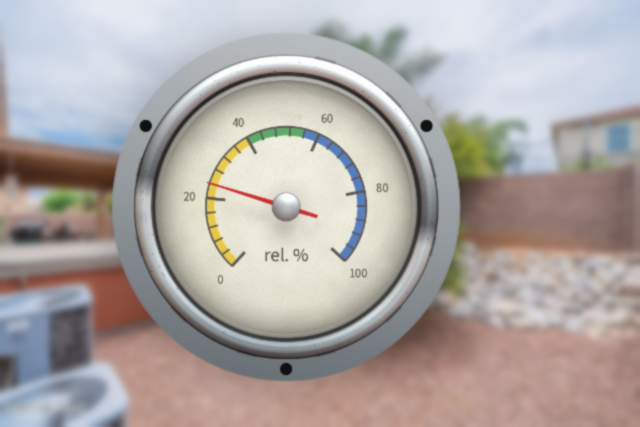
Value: 24 %
